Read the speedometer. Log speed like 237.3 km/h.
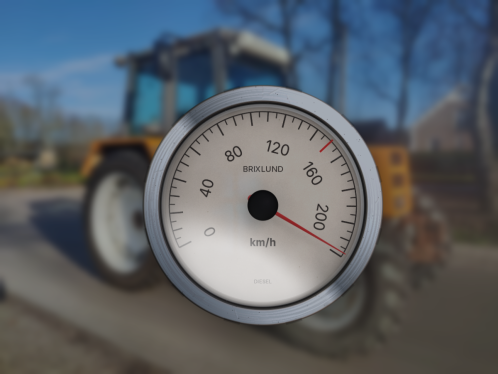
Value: 217.5 km/h
